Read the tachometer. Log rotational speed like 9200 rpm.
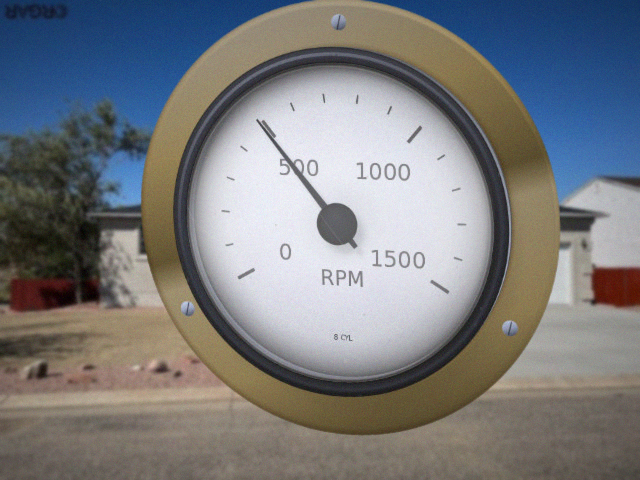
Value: 500 rpm
